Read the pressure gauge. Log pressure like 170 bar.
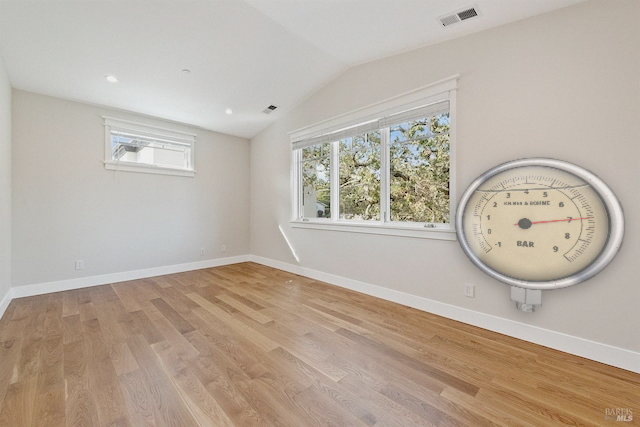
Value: 7 bar
